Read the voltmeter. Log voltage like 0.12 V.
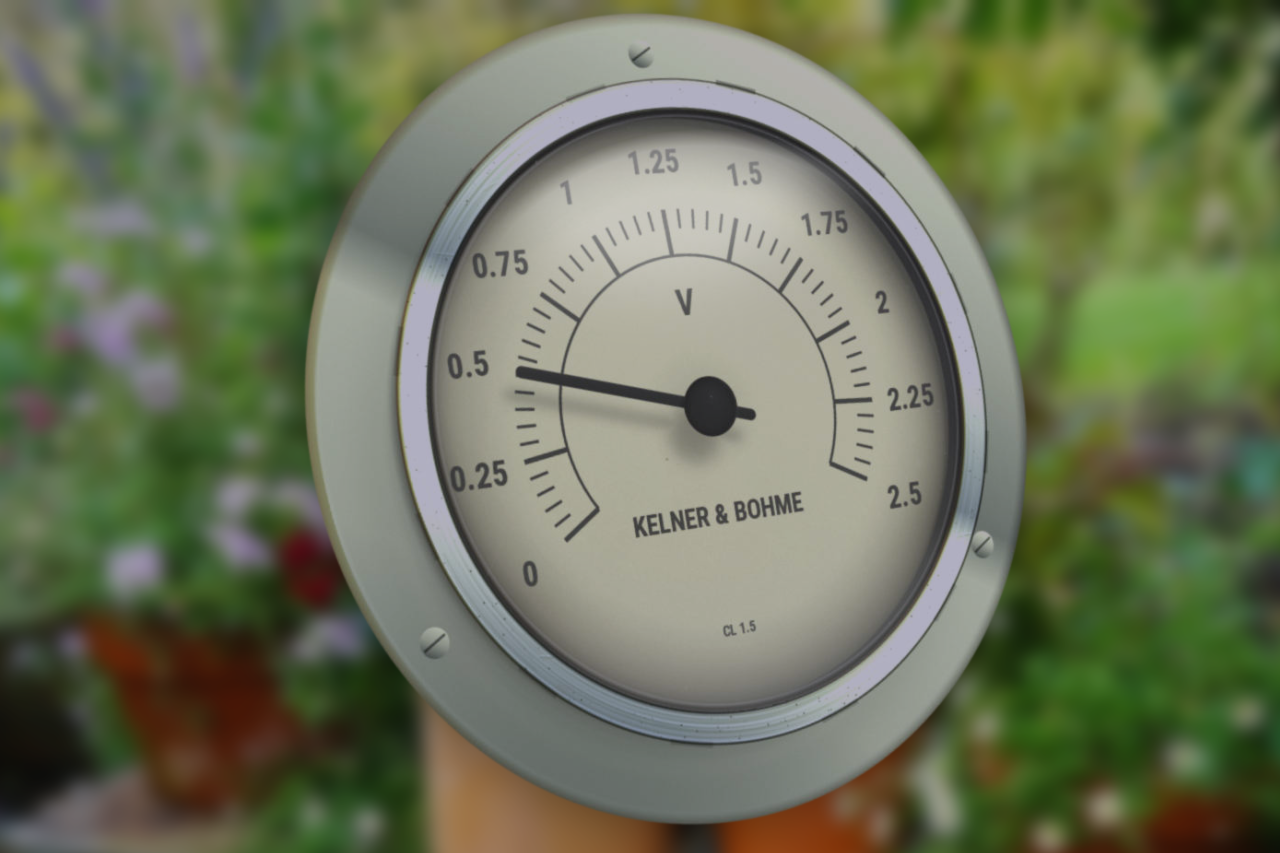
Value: 0.5 V
